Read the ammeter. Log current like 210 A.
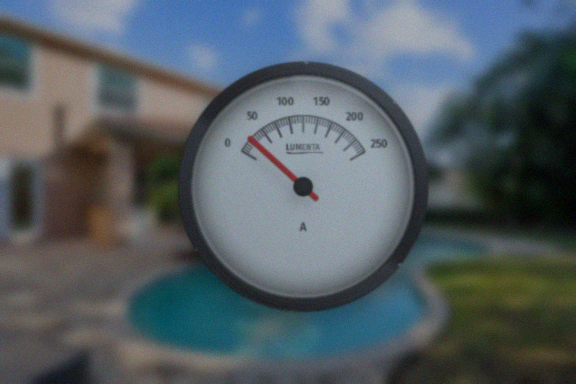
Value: 25 A
